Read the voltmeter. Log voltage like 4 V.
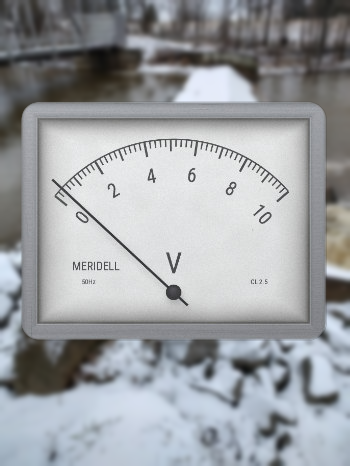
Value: 0.4 V
